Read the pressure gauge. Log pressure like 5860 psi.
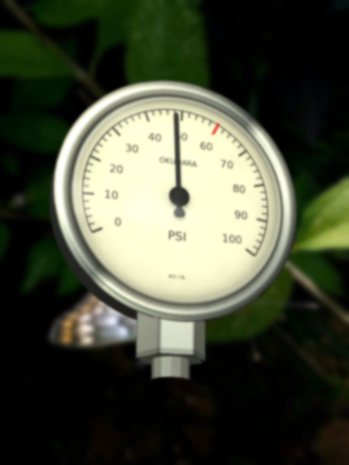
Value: 48 psi
